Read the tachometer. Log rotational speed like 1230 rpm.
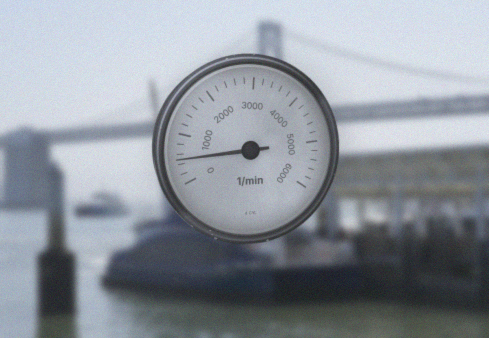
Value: 500 rpm
